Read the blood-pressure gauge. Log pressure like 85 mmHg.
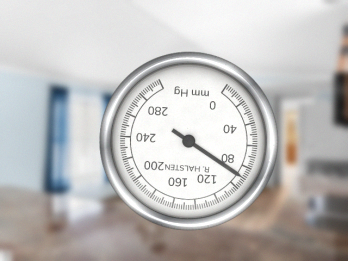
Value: 90 mmHg
